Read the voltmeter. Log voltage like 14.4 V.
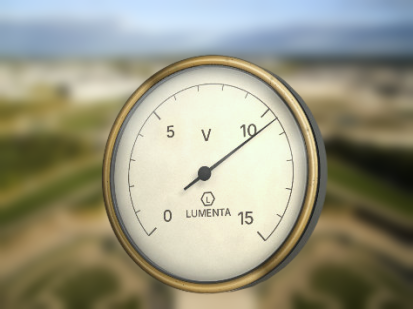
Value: 10.5 V
